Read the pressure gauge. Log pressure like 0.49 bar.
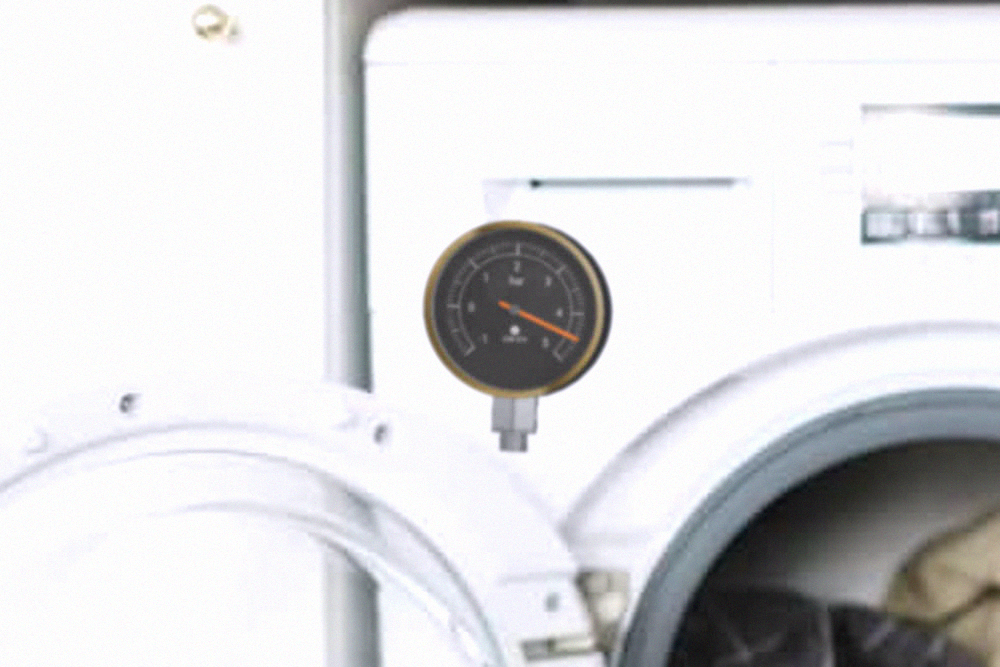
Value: 4.5 bar
